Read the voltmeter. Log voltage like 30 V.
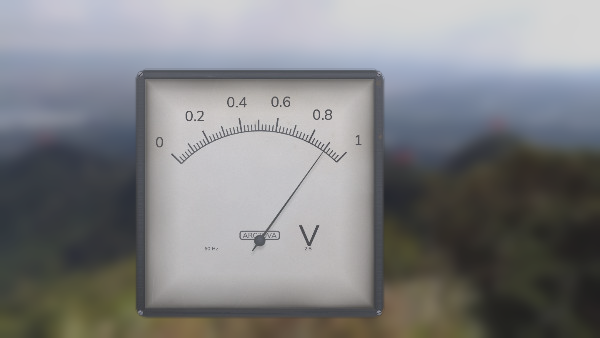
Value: 0.9 V
